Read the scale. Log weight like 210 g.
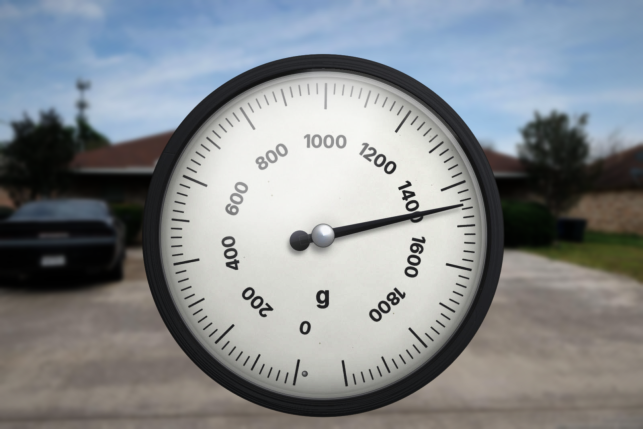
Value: 1450 g
